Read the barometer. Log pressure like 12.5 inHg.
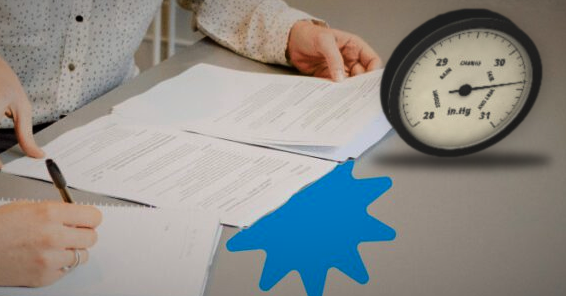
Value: 30.4 inHg
